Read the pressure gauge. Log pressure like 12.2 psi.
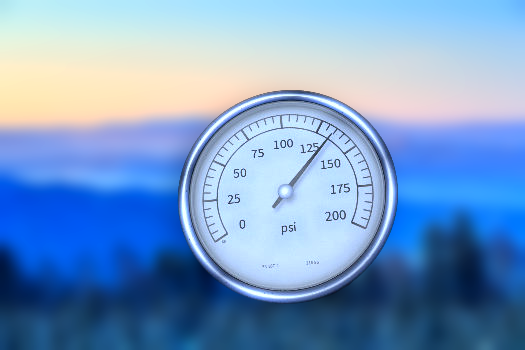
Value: 135 psi
